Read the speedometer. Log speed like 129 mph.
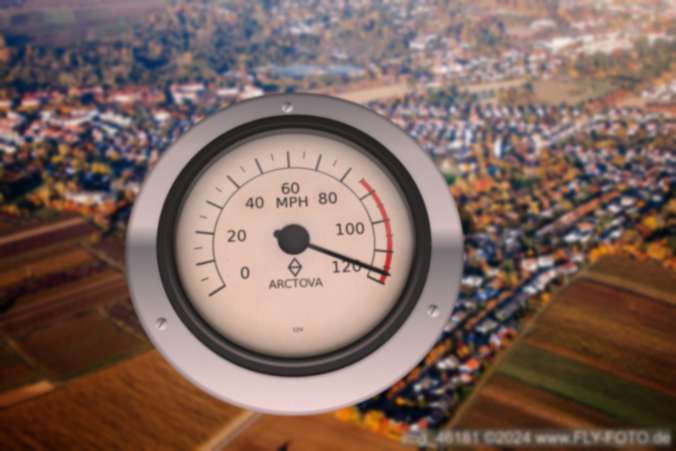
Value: 117.5 mph
